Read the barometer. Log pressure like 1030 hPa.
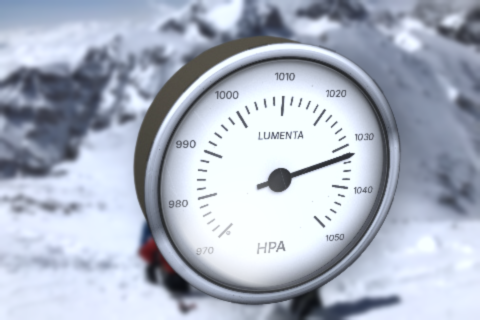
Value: 1032 hPa
